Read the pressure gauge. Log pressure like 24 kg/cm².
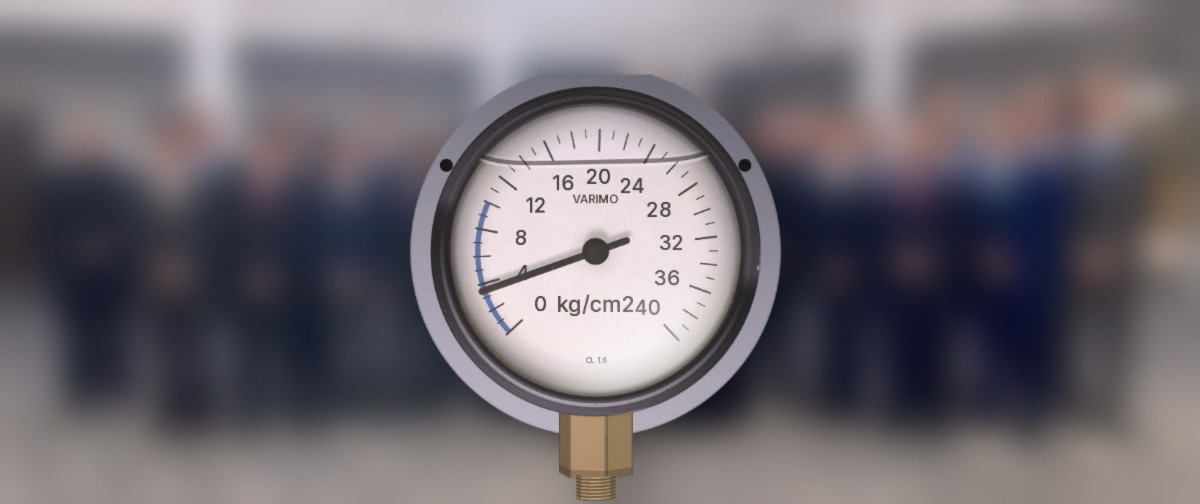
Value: 3.5 kg/cm²
